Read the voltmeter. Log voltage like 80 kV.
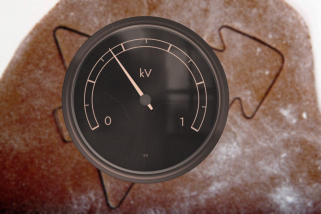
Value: 0.35 kV
